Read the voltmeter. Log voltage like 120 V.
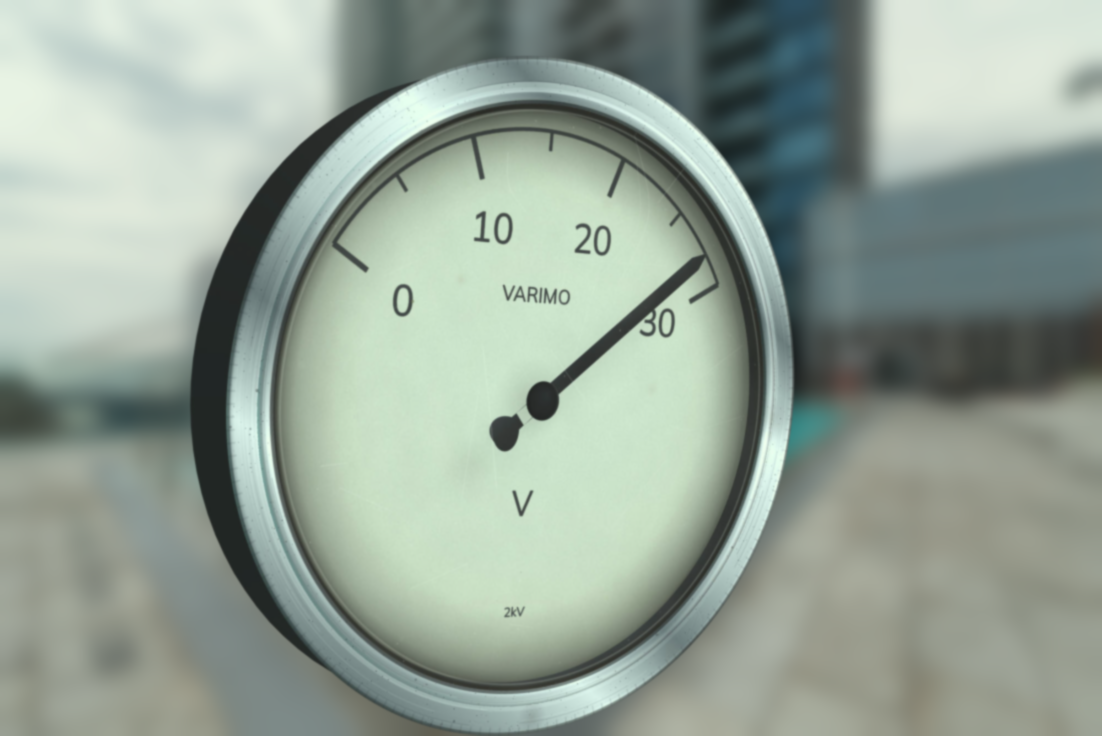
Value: 27.5 V
